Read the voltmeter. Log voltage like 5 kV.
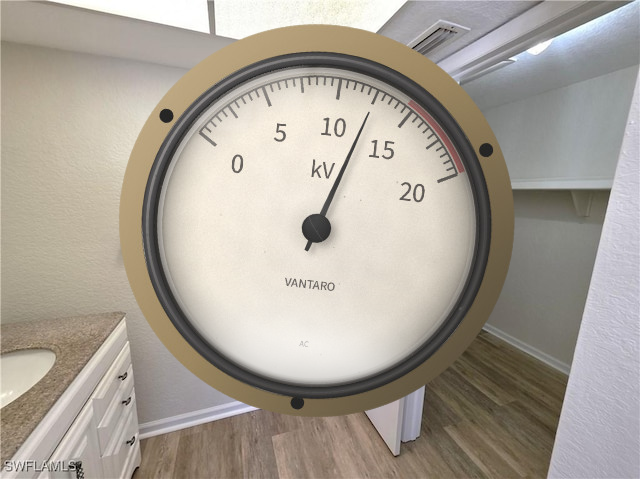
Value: 12.5 kV
